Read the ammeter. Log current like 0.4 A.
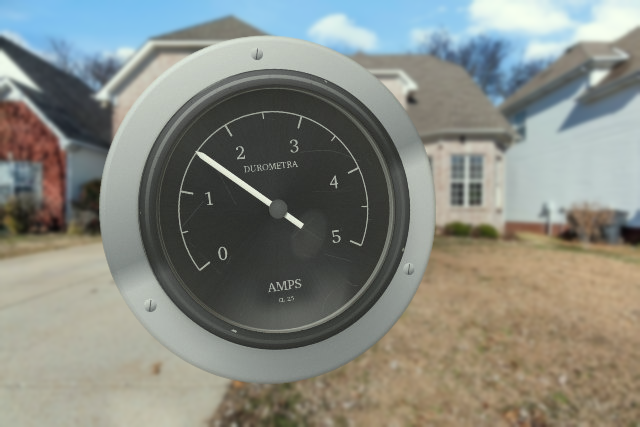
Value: 1.5 A
